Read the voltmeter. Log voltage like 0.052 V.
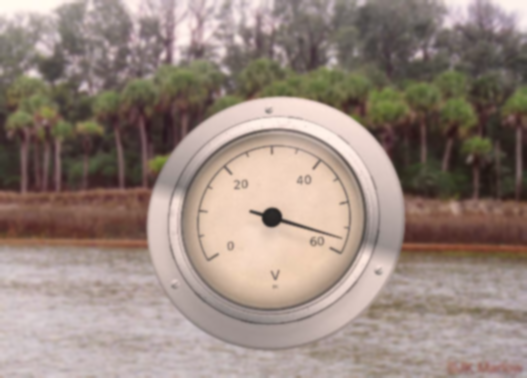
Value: 57.5 V
